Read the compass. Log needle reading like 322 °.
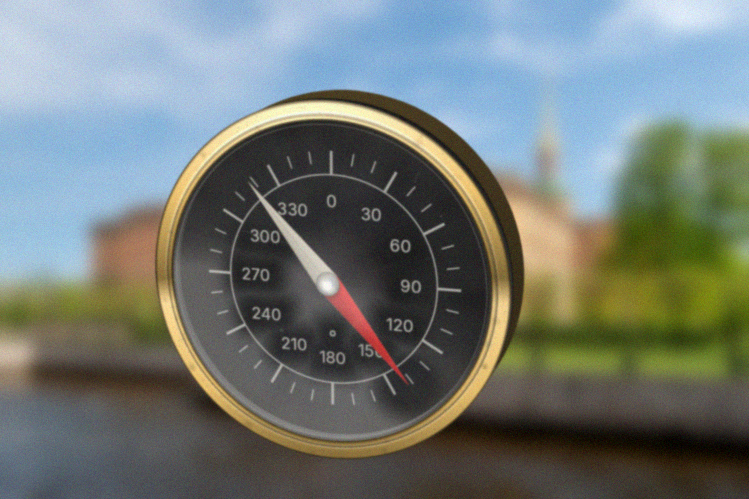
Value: 140 °
